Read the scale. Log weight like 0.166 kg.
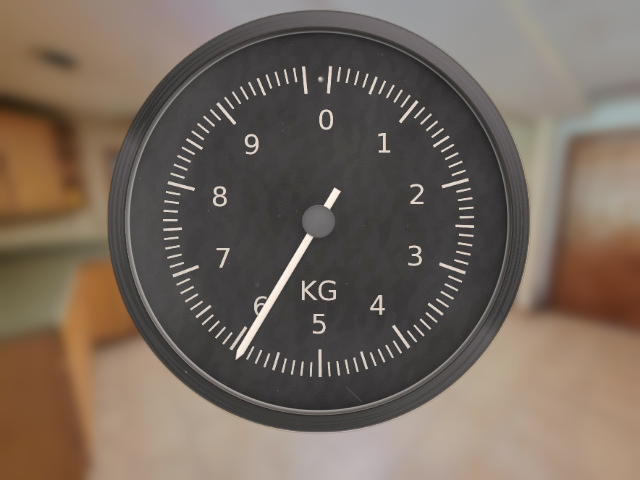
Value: 5.9 kg
